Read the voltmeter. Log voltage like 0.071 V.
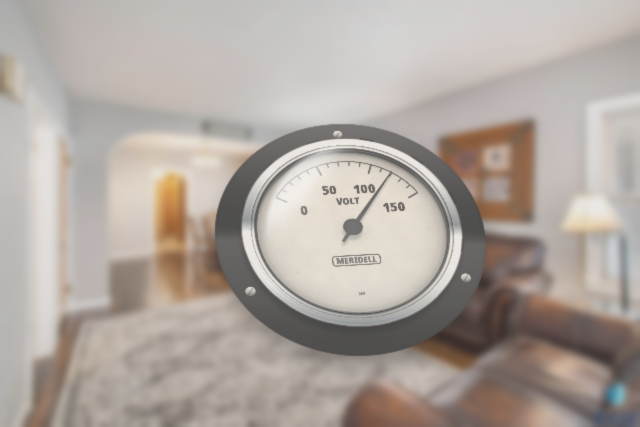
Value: 120 V
